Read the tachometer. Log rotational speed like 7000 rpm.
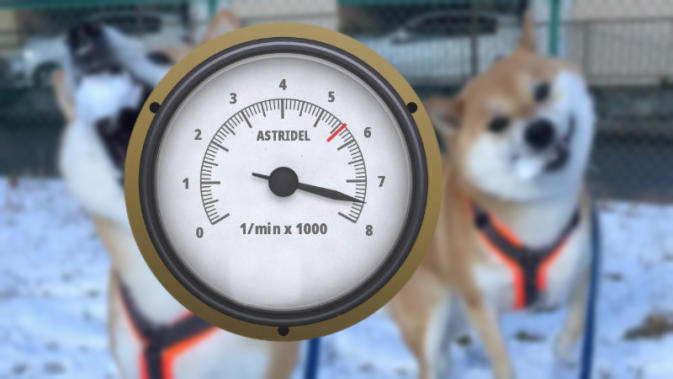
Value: 7500 rpm
